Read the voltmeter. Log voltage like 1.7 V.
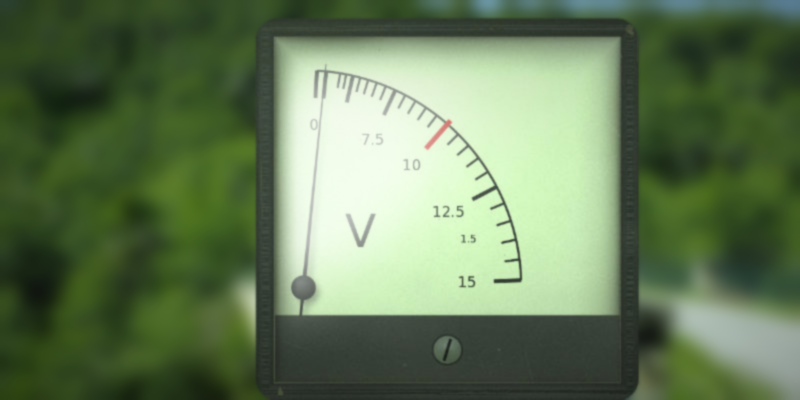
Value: 2.5 V
